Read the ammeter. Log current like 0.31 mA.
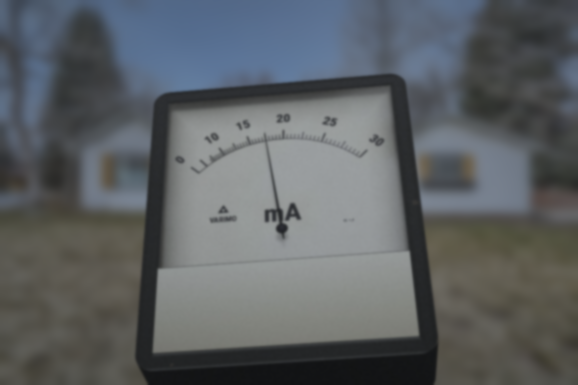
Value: 17.5 mA
